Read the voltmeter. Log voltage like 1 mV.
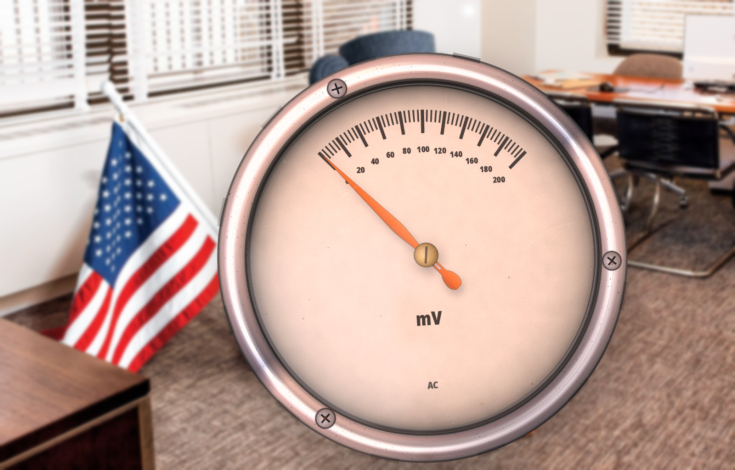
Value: 0 mV
